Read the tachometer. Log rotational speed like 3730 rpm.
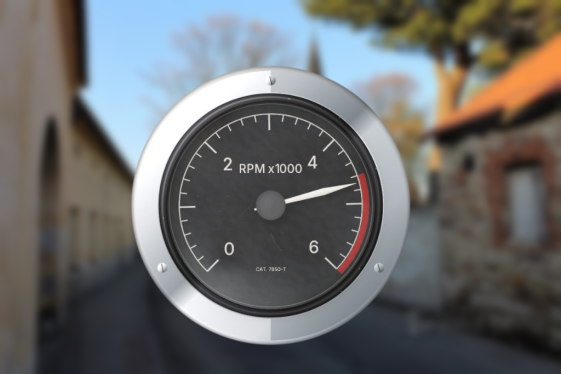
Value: 4700 rpm
